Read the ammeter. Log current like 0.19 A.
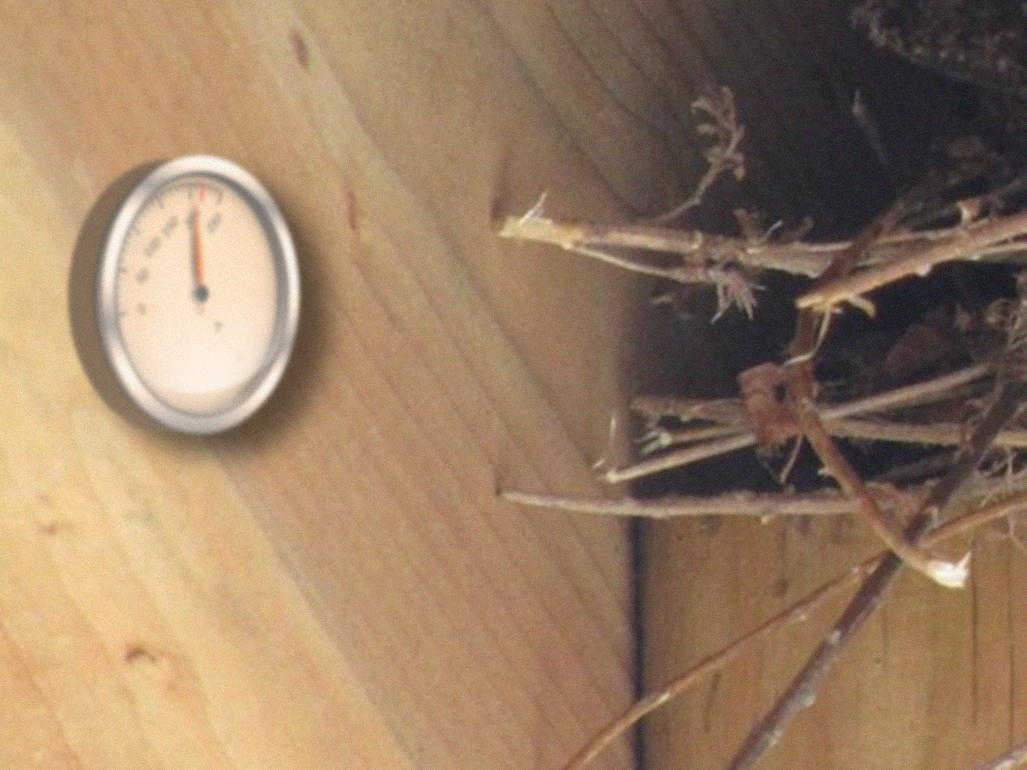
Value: 200 A
